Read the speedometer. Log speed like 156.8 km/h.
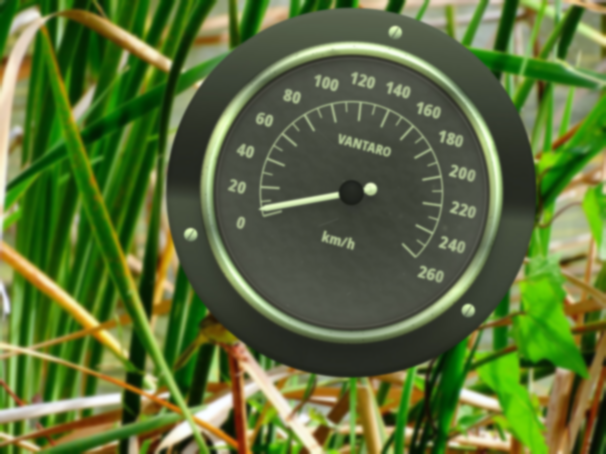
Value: 5 km/h
